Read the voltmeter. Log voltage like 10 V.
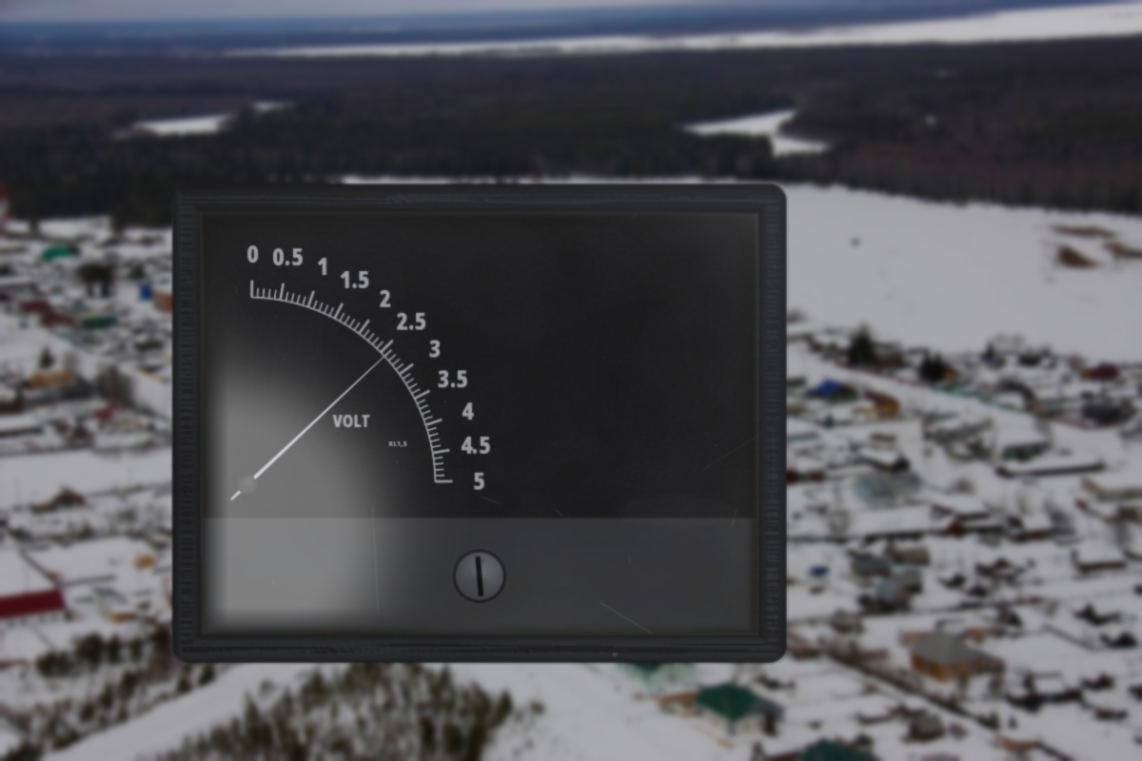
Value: 2.6 V
